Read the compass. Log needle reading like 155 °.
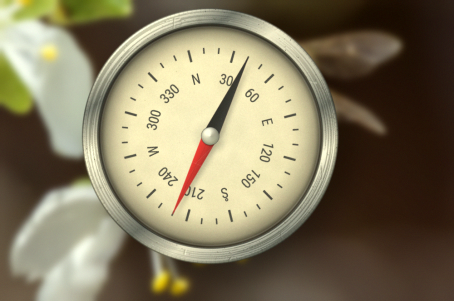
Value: 220 °
